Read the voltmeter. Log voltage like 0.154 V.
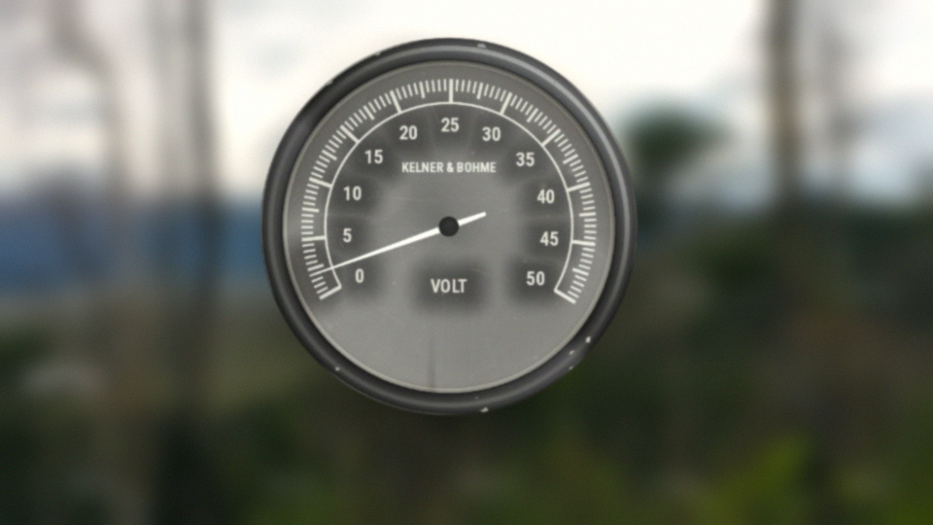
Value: 2 V
